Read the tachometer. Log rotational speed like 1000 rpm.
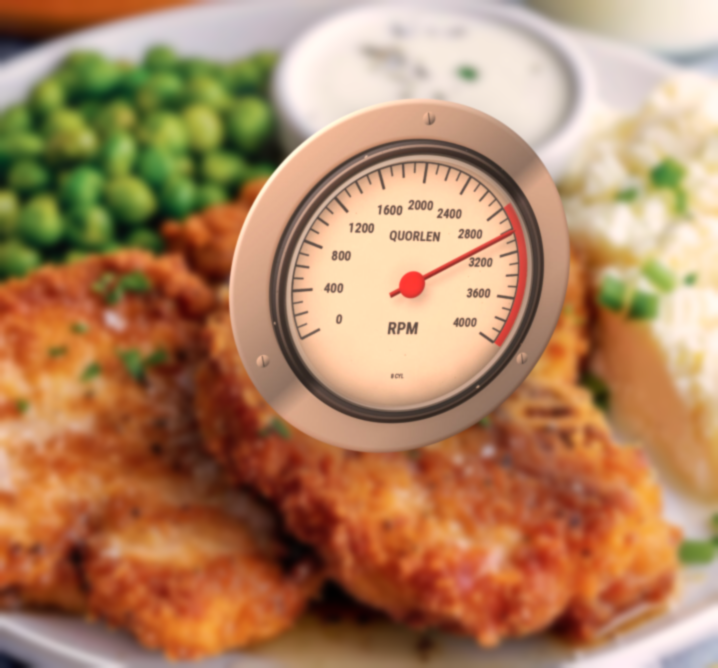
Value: 3000 rpm
